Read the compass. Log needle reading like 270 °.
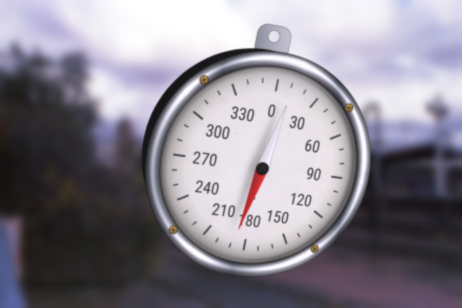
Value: 190 °
